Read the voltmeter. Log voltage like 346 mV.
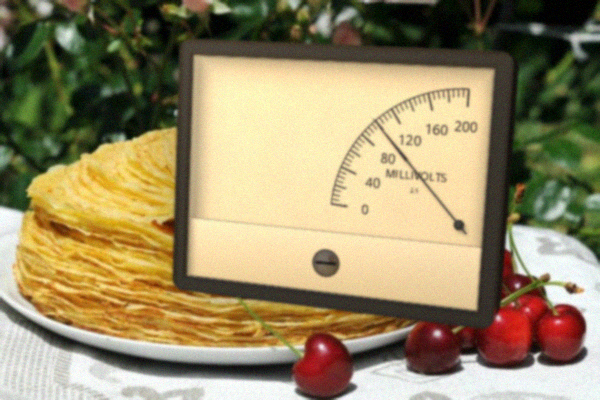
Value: 100 mV
